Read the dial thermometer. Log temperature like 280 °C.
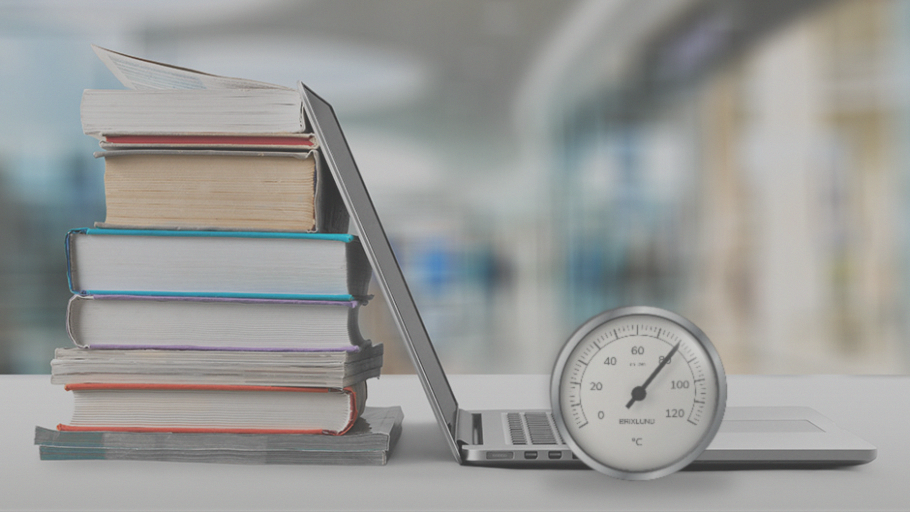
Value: 80 °C
